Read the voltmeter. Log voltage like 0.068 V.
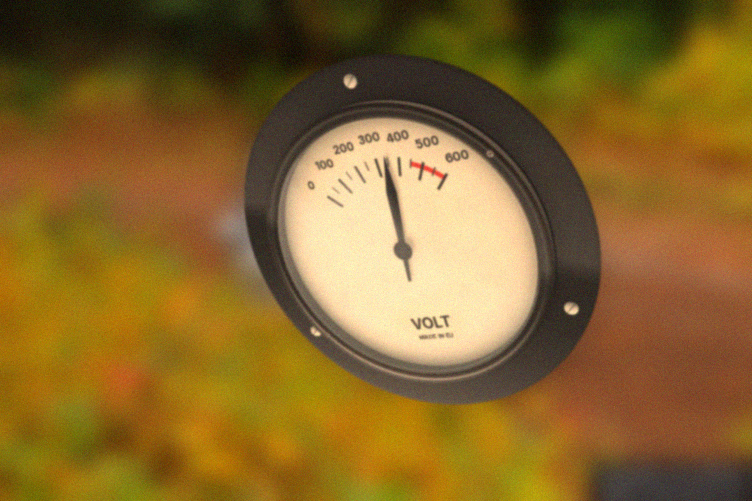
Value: 350 V
